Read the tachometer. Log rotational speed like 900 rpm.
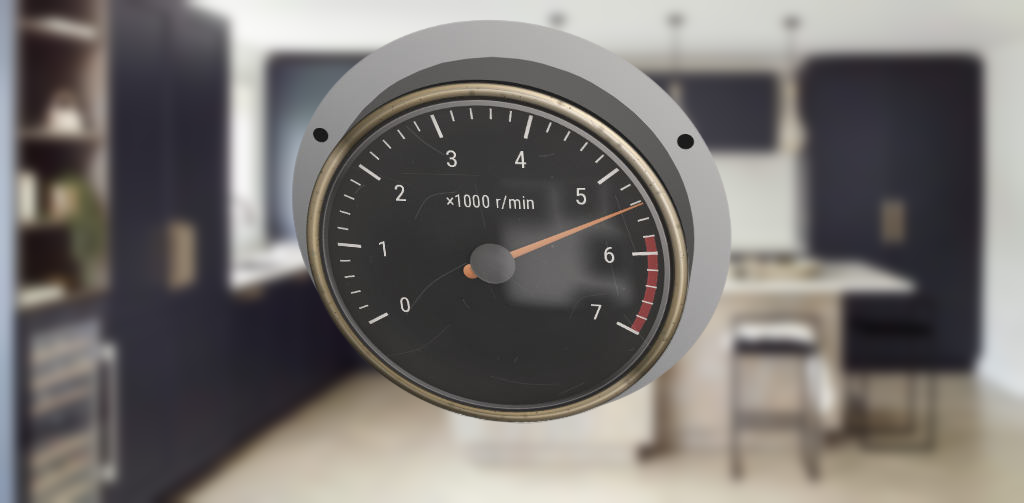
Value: 5400 rpm
